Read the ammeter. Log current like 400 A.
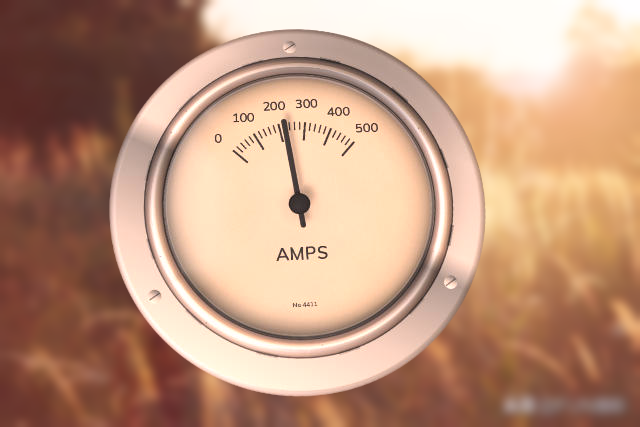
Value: 220 A
